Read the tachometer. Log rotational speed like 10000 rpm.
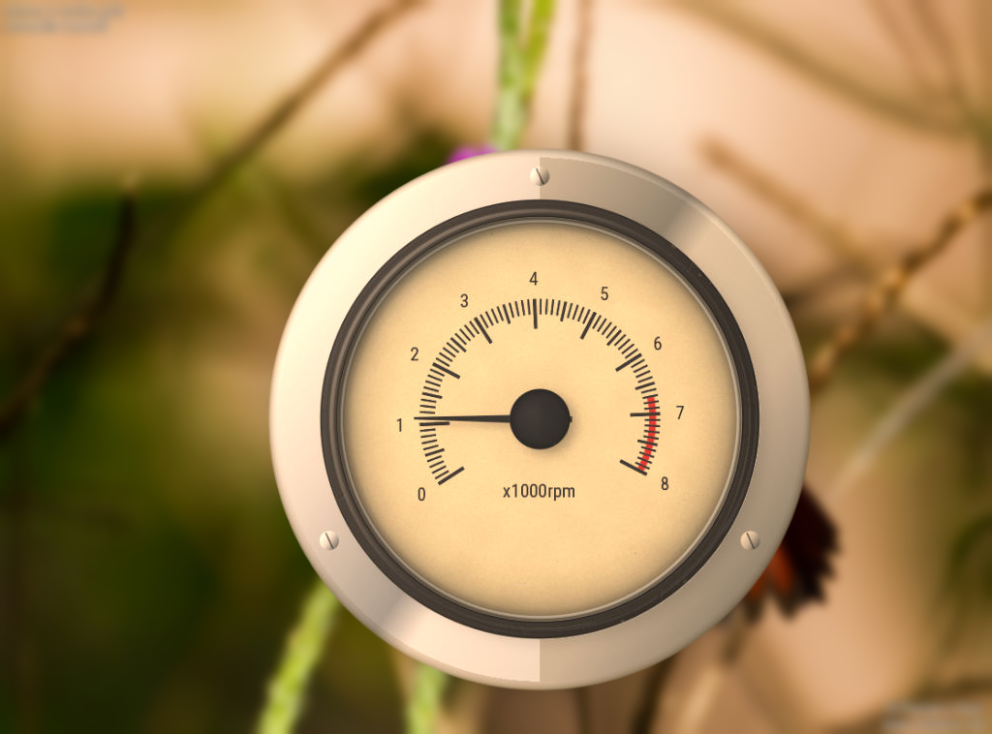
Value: 1100 rpm
